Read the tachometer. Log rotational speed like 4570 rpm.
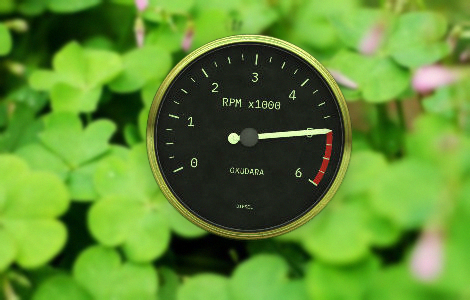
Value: 5000 rpm
